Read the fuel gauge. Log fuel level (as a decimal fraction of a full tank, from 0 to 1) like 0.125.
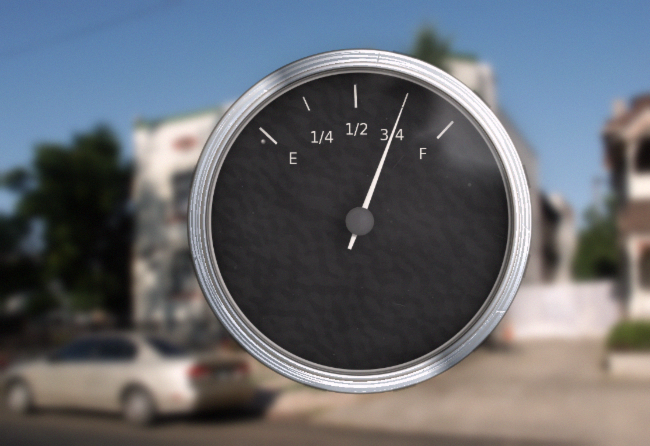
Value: 0.75
